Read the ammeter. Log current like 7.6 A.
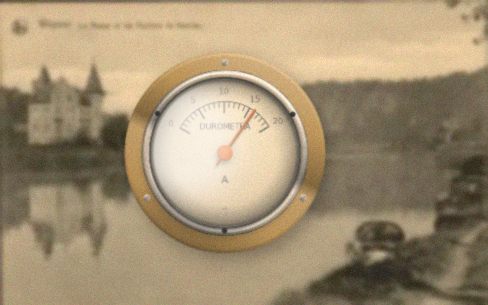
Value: 16 A
